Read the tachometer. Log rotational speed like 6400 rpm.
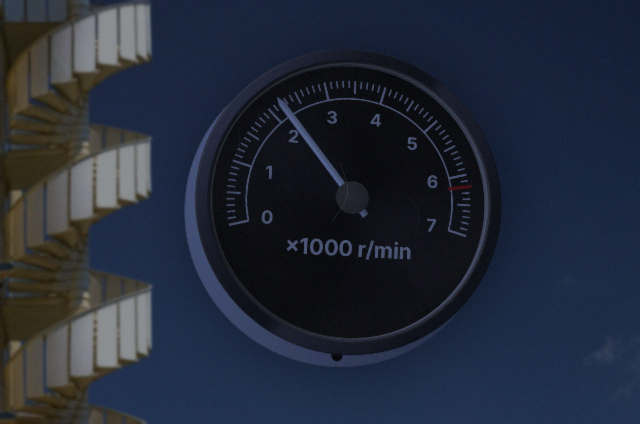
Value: 2200 rpm
